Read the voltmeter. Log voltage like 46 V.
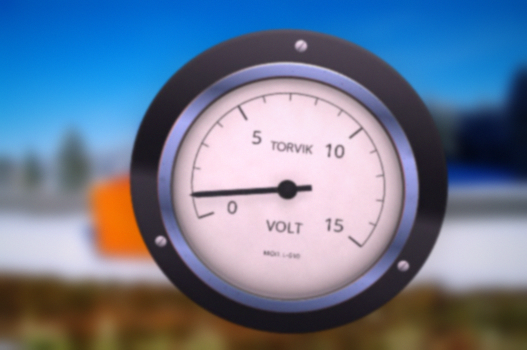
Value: 1 V
